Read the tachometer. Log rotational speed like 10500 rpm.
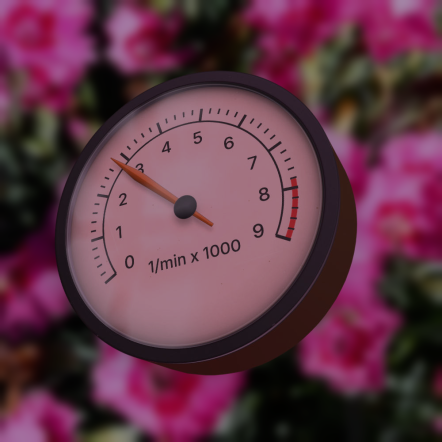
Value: 2800 rpm
